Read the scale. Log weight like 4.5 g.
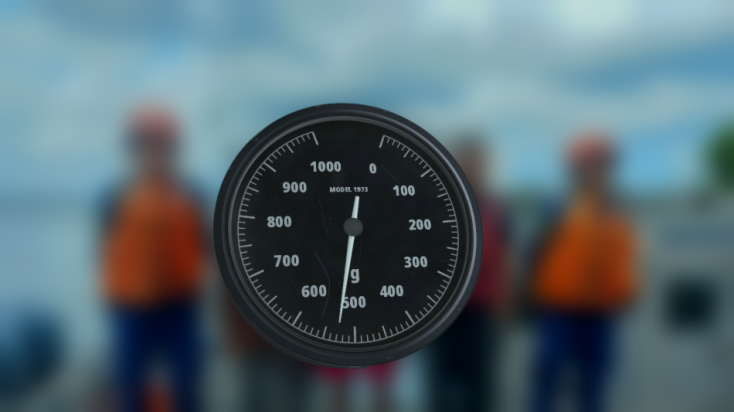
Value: 530 g
